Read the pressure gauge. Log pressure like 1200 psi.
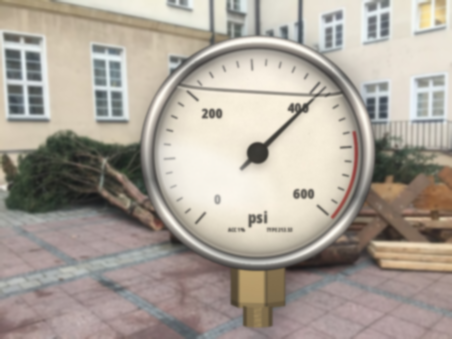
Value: 410 psi
